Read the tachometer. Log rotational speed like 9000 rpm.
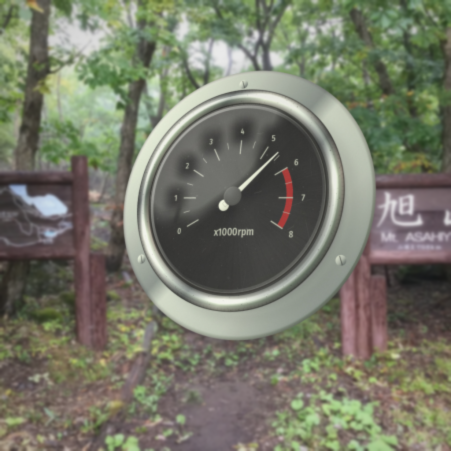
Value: 5500 rpm
